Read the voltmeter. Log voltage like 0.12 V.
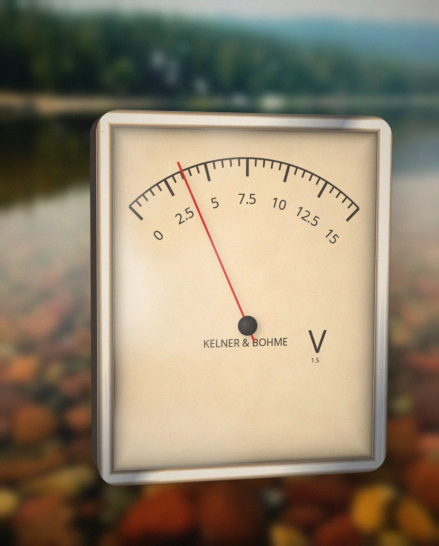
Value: 3.5 V
